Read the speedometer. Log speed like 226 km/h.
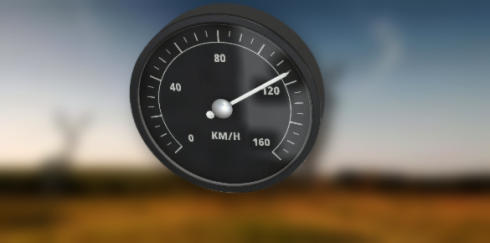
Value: 115 km/h
